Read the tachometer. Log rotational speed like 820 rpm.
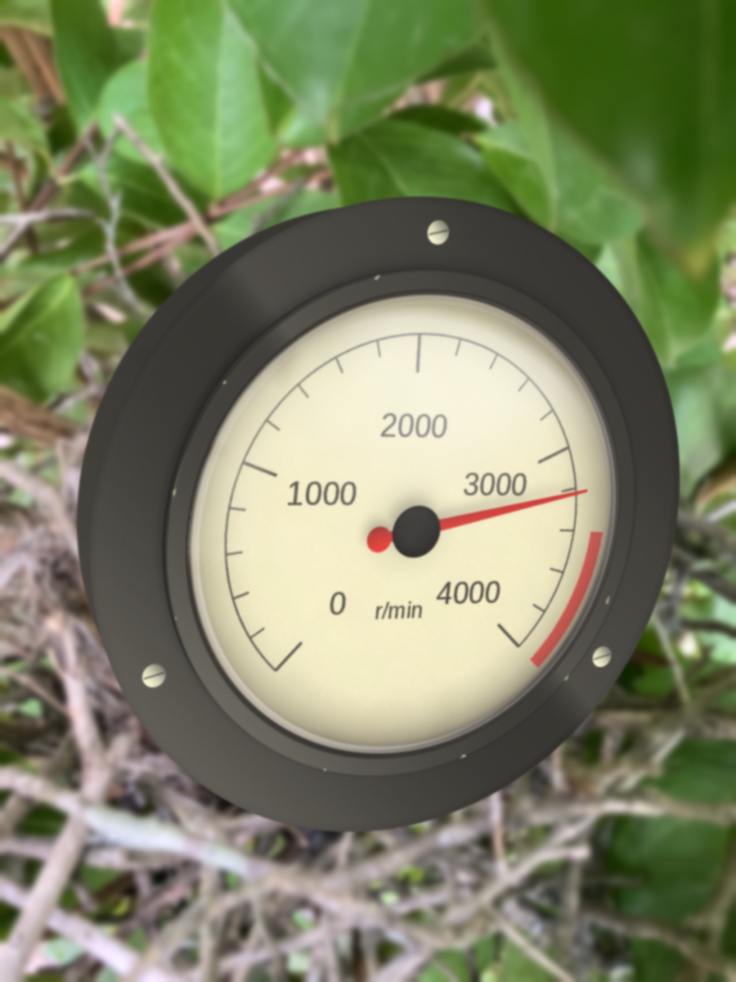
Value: 3200 rpm
